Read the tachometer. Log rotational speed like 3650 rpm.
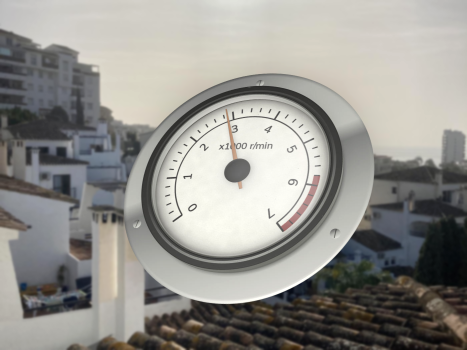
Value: 2900 rpm
